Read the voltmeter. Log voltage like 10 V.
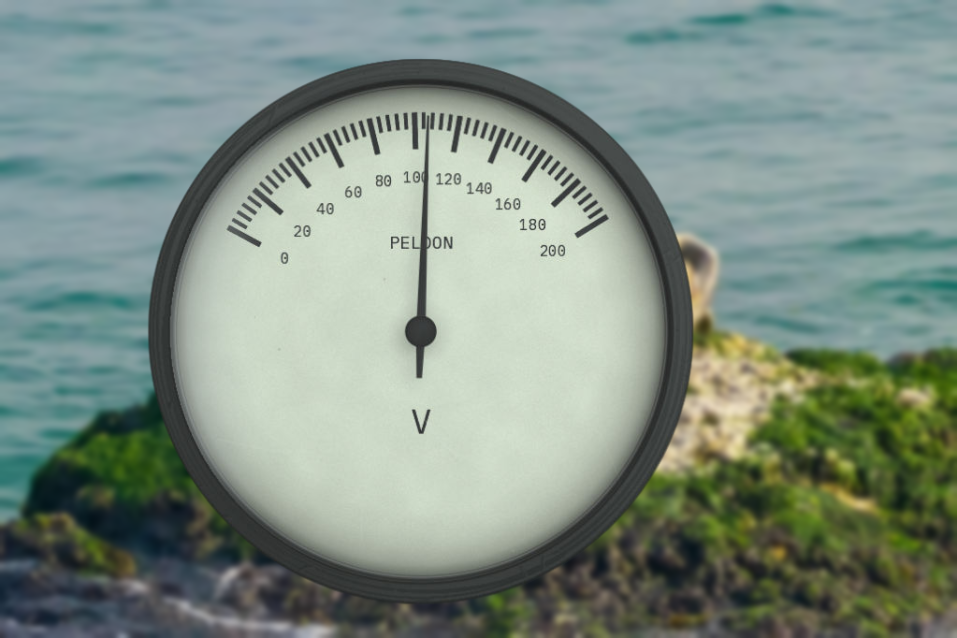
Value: 106 V
